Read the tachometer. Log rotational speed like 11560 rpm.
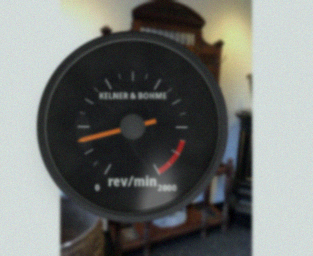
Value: 300 rpm
